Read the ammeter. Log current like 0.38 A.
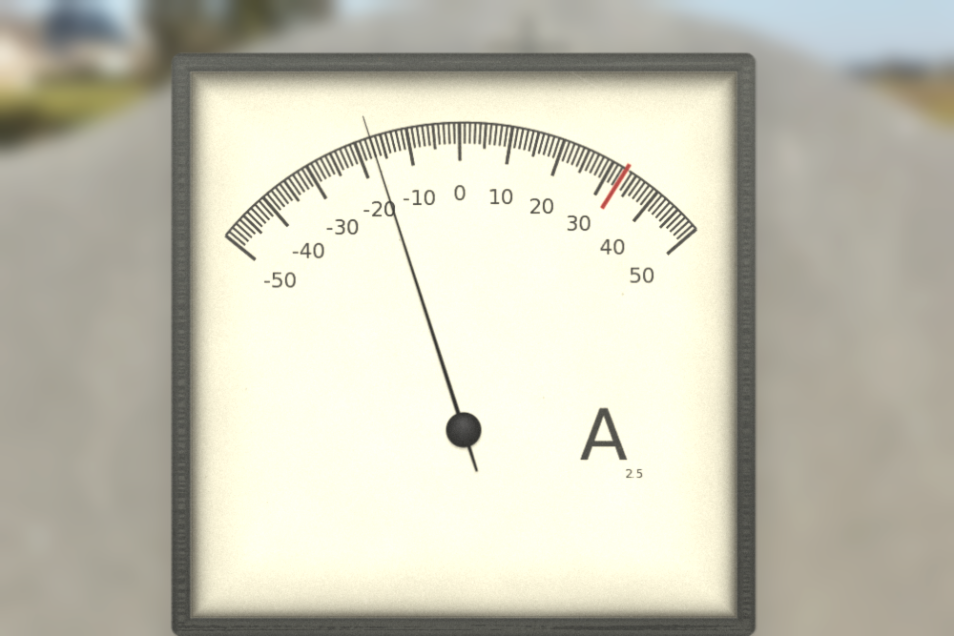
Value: -17 A
